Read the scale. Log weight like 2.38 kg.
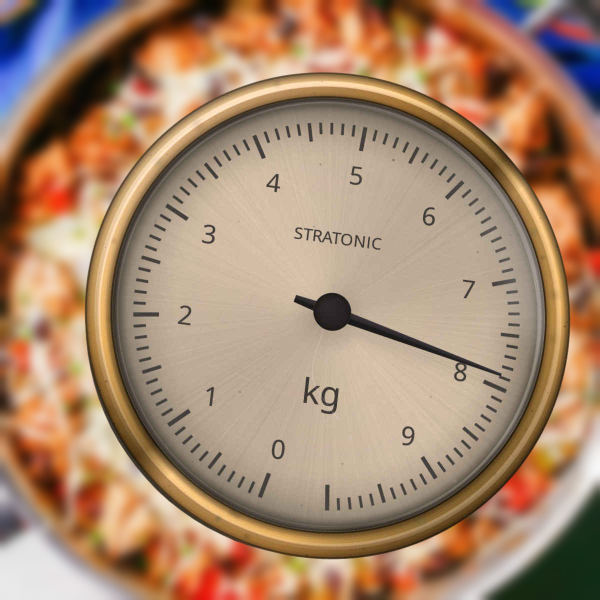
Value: 7.9 kg
